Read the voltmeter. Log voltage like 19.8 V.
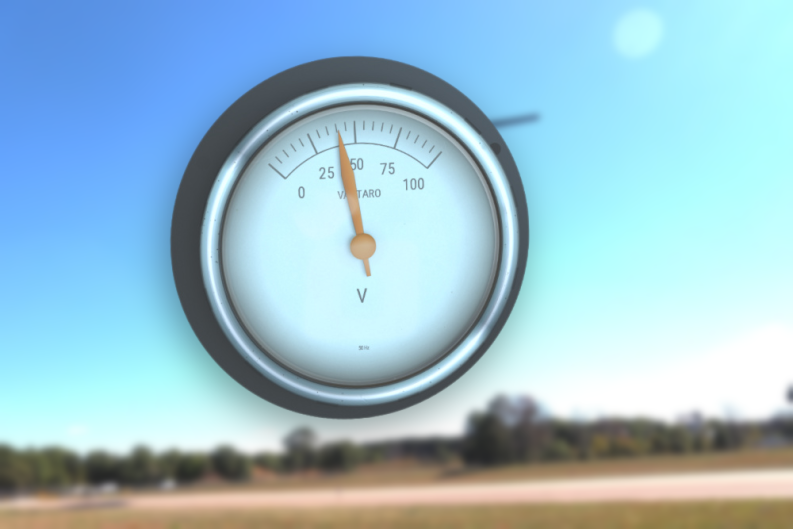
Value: 40 V
